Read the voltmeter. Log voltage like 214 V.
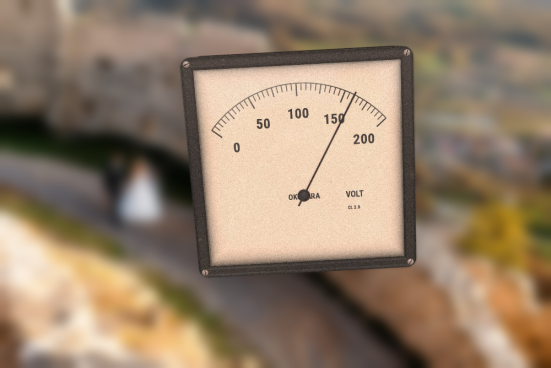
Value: 160 V
